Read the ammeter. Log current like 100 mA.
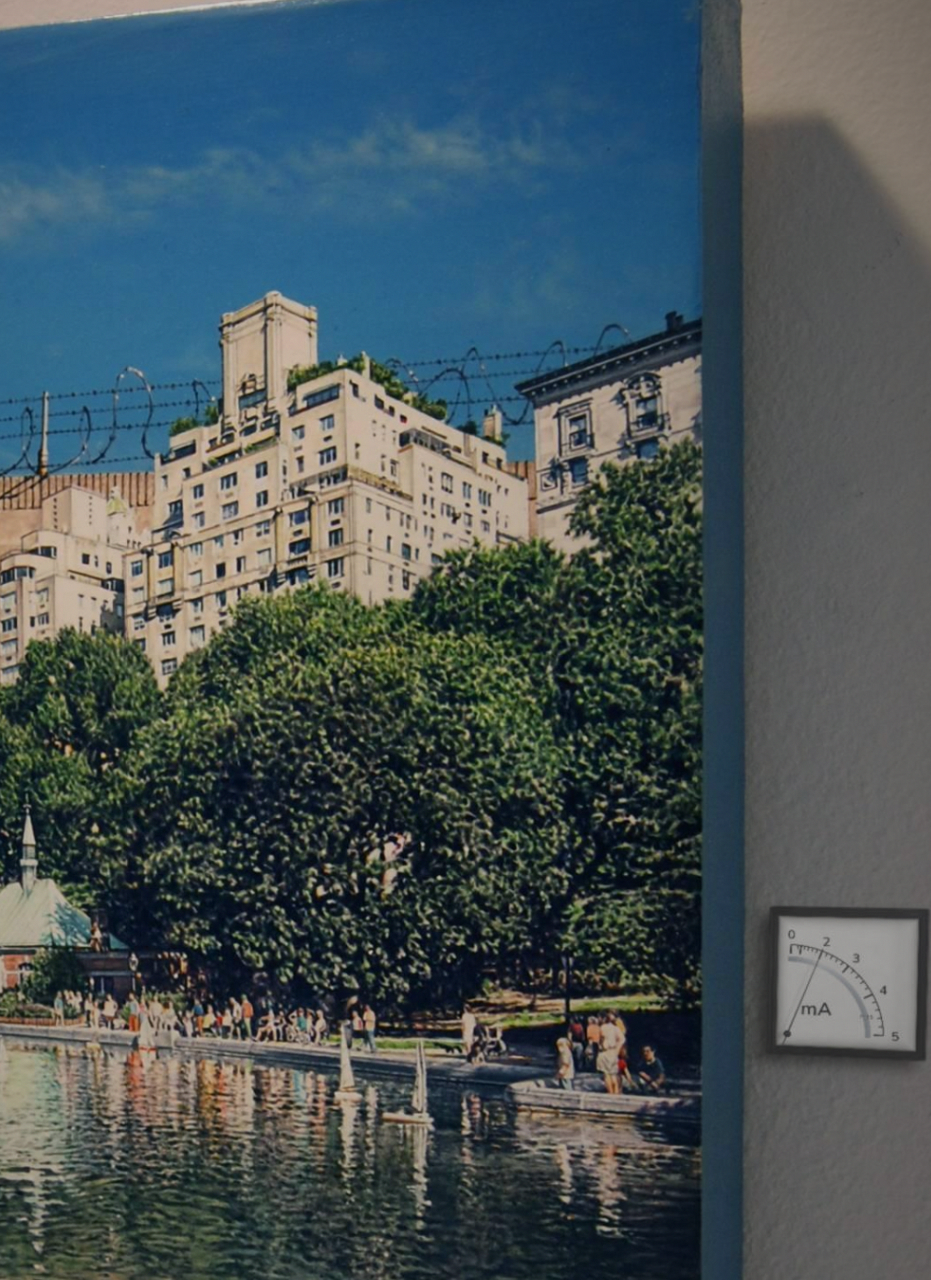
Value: 2 mA
